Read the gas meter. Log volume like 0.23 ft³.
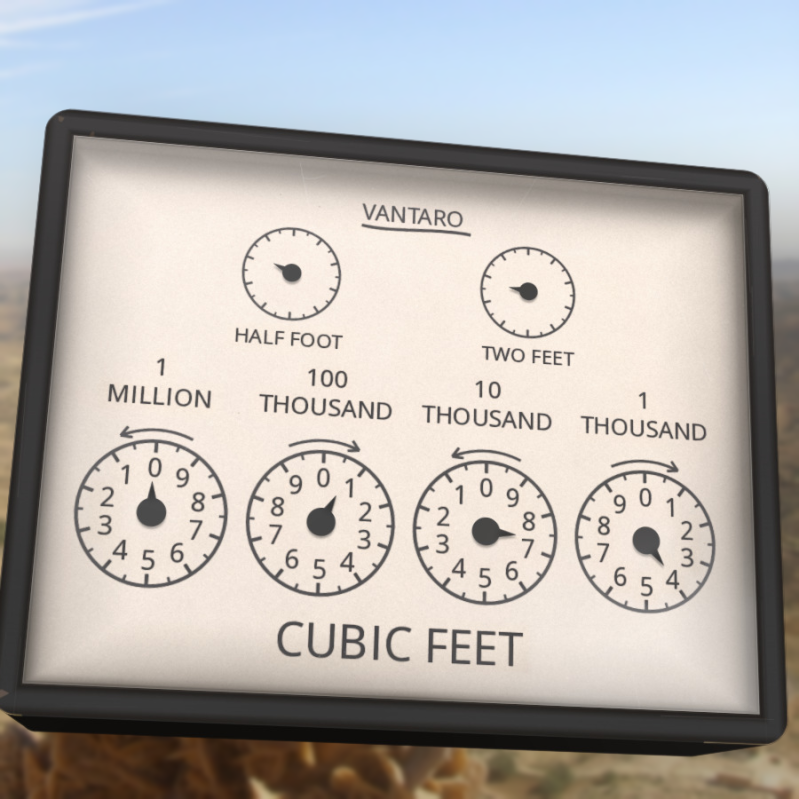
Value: 7400 ft³
